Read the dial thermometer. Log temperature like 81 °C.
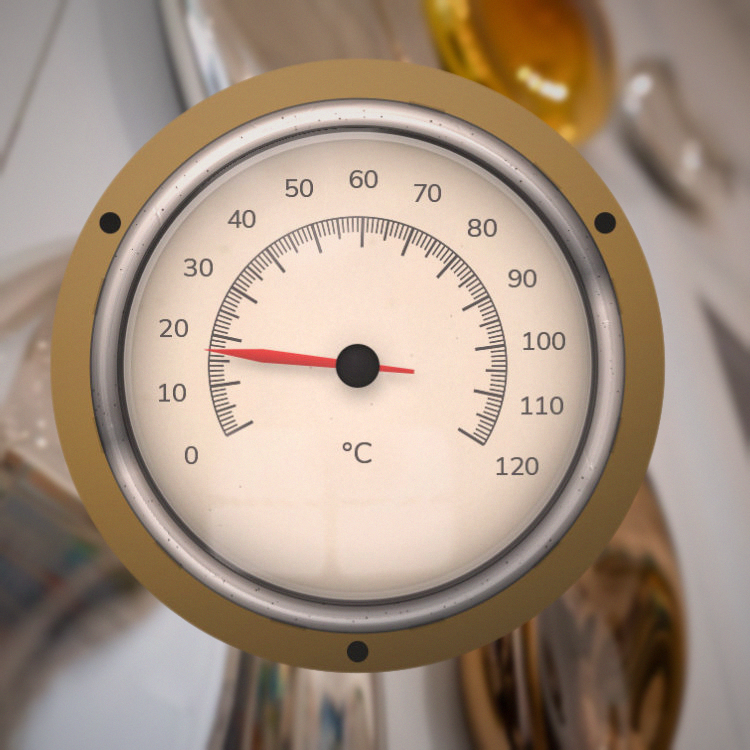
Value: 17 °C
